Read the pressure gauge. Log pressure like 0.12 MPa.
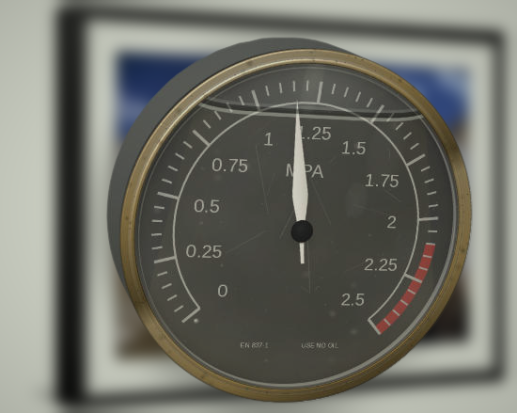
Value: 1.15 MPa
